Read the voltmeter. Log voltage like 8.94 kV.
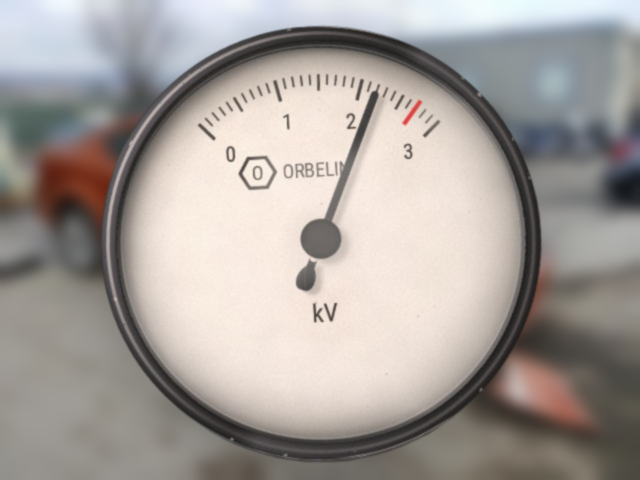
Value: 2.2 kV
